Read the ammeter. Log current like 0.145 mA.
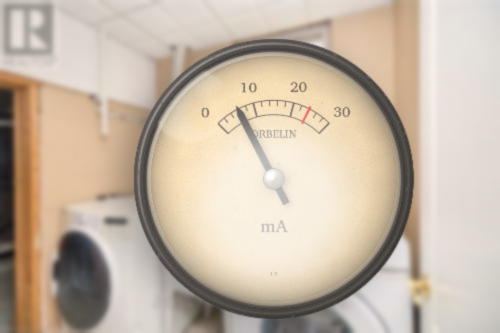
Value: 6 mA
